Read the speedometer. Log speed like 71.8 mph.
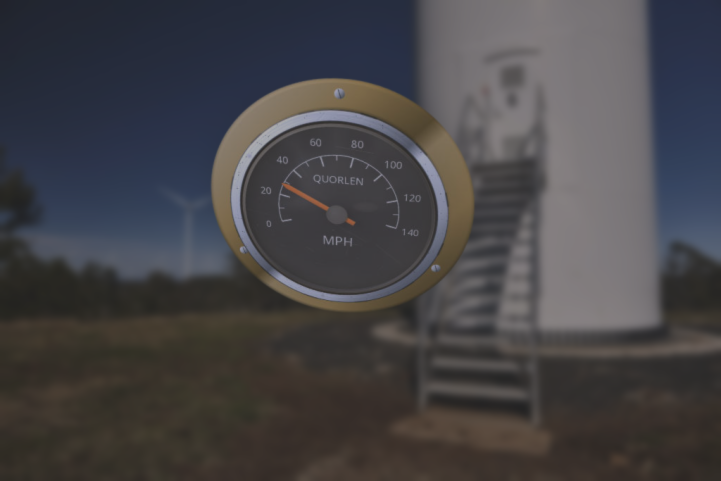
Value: 30 mph
